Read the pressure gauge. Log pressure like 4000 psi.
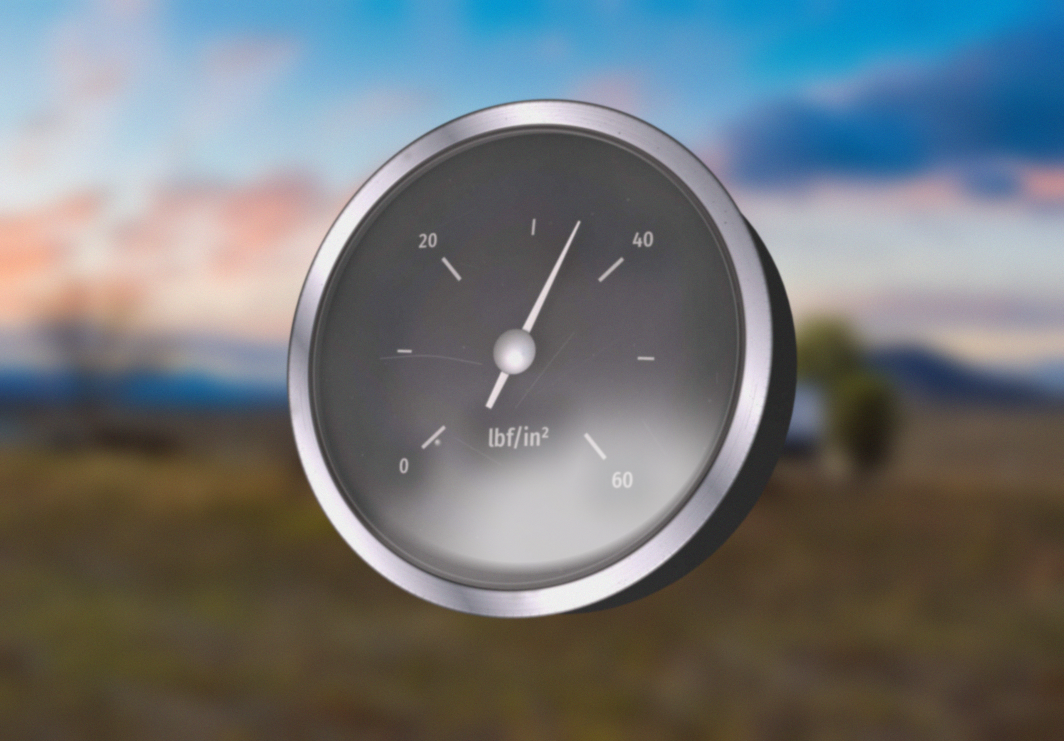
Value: 35 psi
